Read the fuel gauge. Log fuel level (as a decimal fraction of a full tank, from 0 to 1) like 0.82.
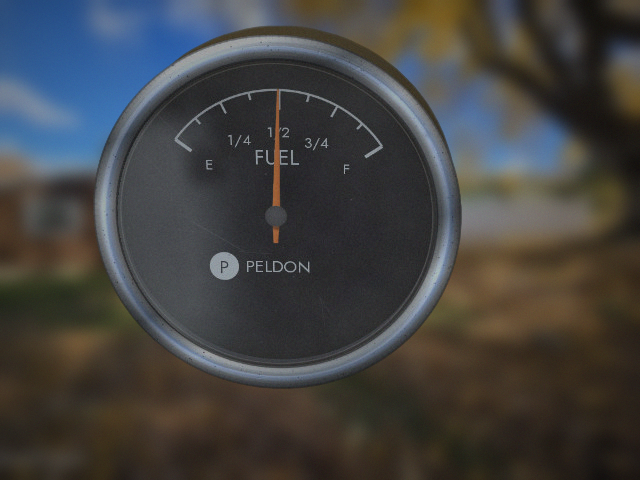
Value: 0.5
